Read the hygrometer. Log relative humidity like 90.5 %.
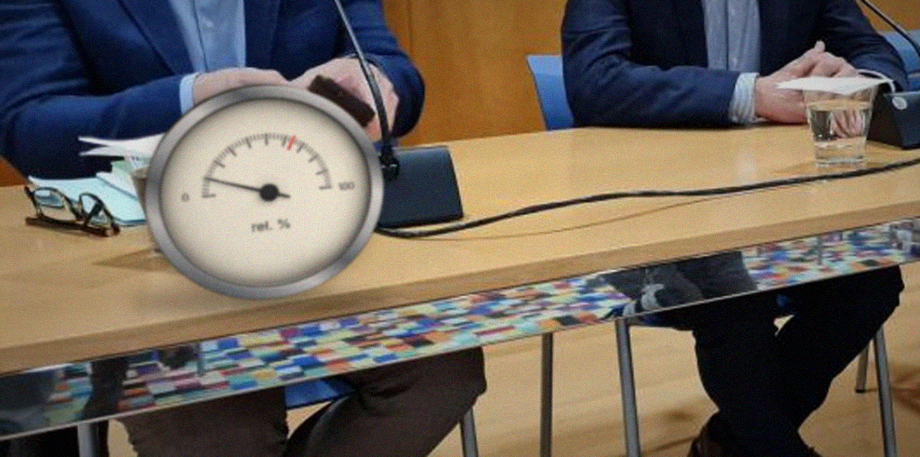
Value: 10 %
